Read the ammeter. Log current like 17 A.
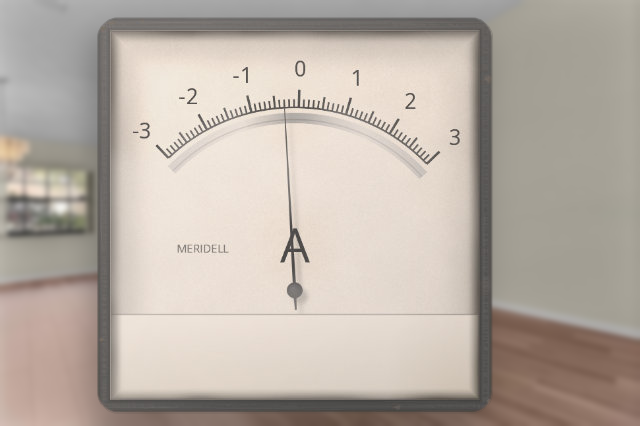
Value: -0.3 A
